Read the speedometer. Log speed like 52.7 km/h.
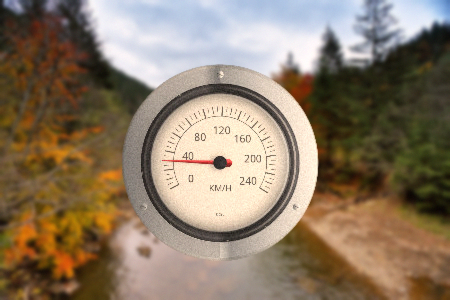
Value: 30 km/h
